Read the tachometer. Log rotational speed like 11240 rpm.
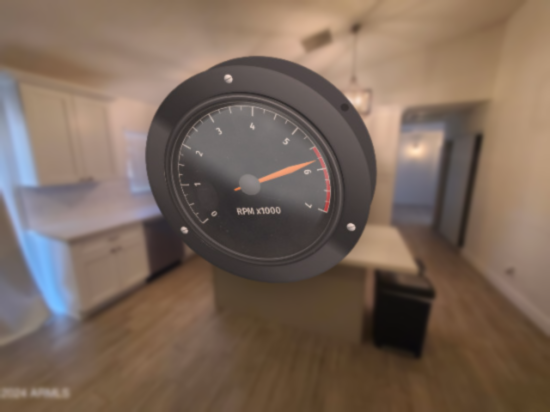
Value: 5750 rpm
